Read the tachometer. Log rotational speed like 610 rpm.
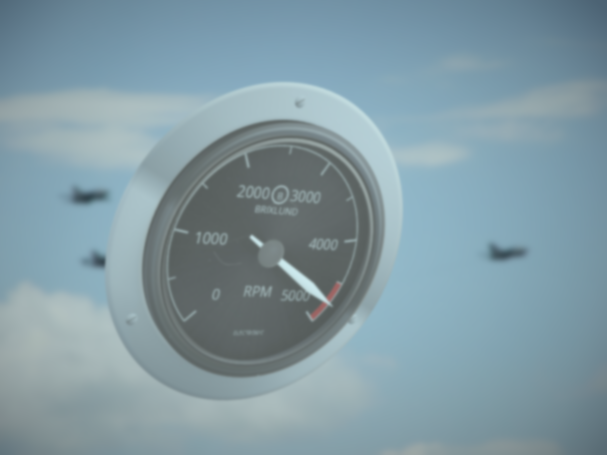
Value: 4750 rpm
